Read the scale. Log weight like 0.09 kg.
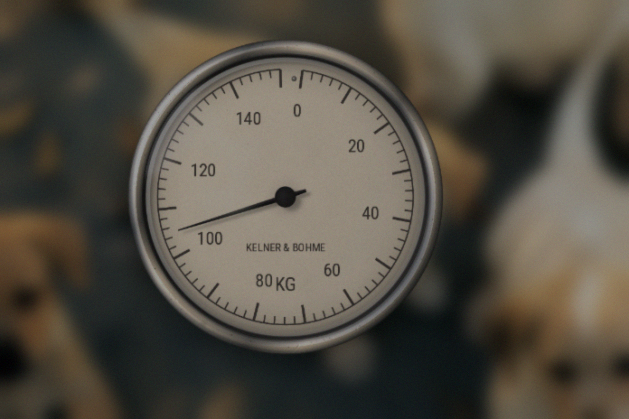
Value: 105 kg
